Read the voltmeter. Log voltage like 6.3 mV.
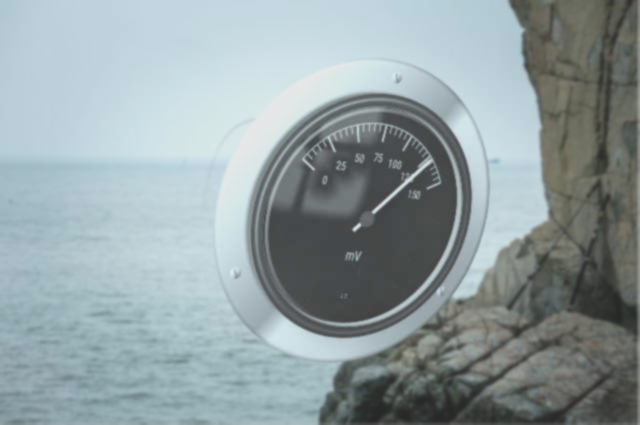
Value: 125 mV
